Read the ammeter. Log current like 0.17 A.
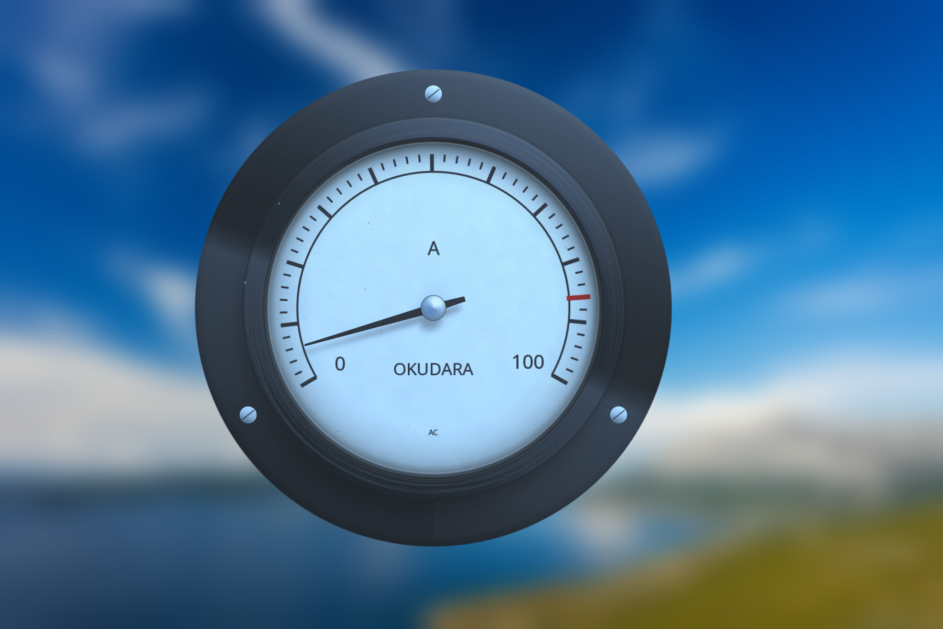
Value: 6 A
